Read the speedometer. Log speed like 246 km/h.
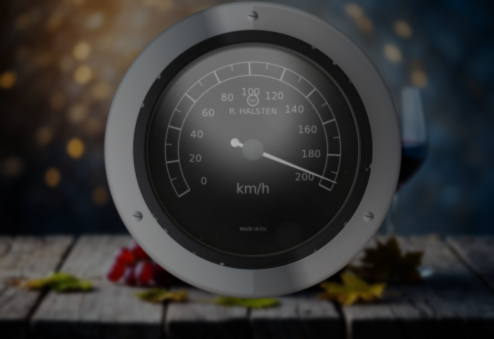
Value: 195 km/h
